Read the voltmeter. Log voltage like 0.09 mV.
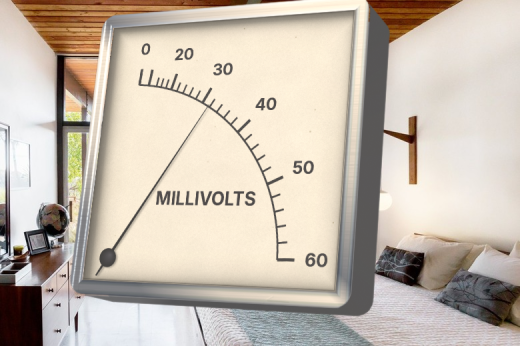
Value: 32 mV
